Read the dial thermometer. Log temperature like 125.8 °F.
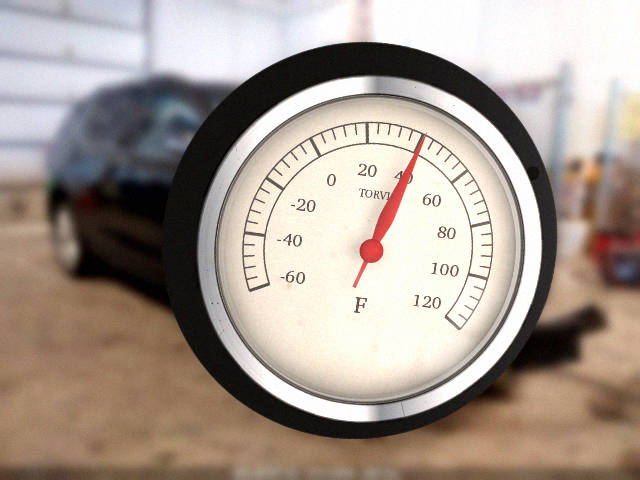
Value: 40 °F
